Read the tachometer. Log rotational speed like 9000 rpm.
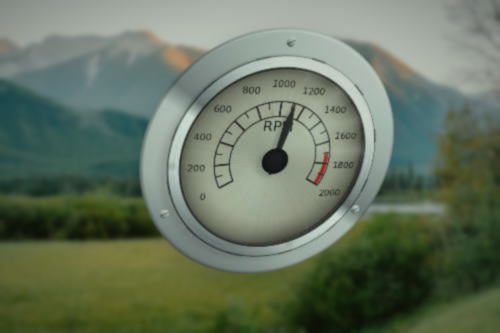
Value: 1100 rpm
